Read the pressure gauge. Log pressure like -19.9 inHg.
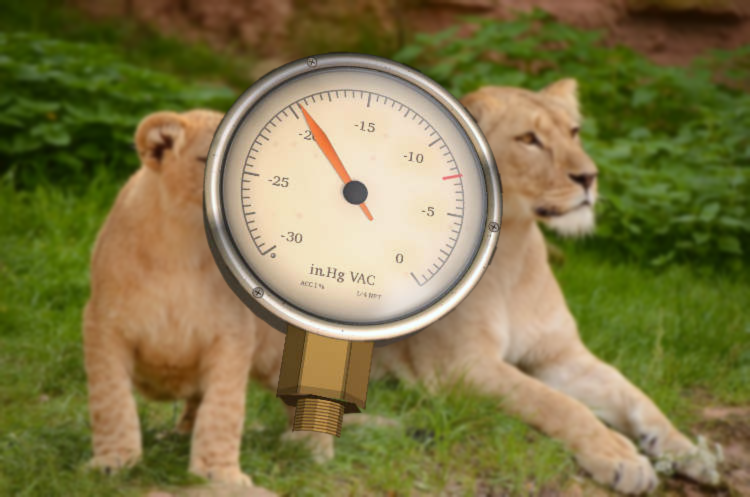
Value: -19.5 inHg
